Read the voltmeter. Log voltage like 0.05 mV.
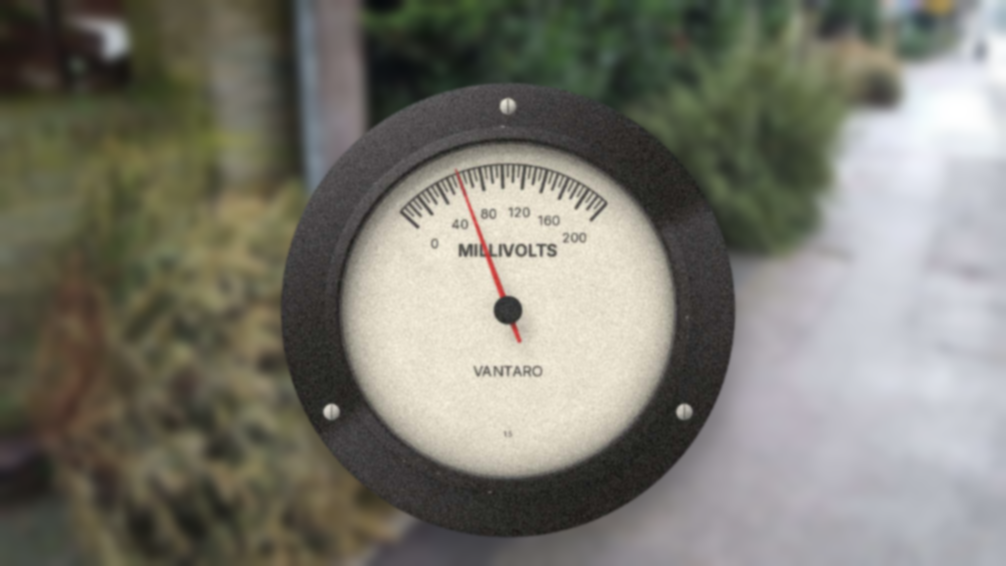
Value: 60 mV
